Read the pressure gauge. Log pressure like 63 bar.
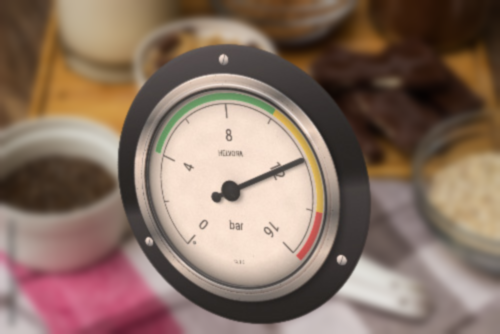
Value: 12 bar
